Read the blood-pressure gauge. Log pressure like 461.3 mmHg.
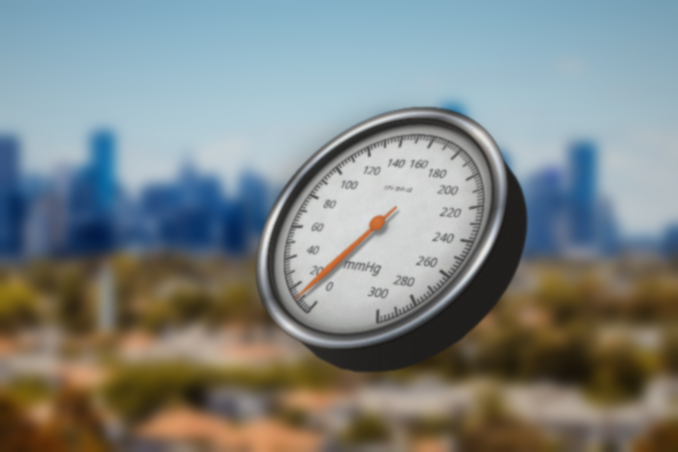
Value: 10 mmHg
